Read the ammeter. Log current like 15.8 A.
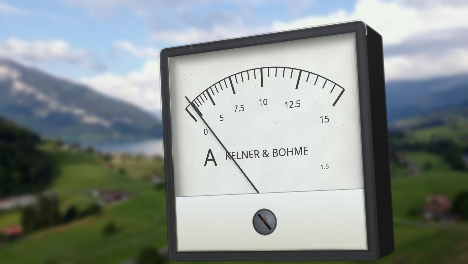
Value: 2.5 A
